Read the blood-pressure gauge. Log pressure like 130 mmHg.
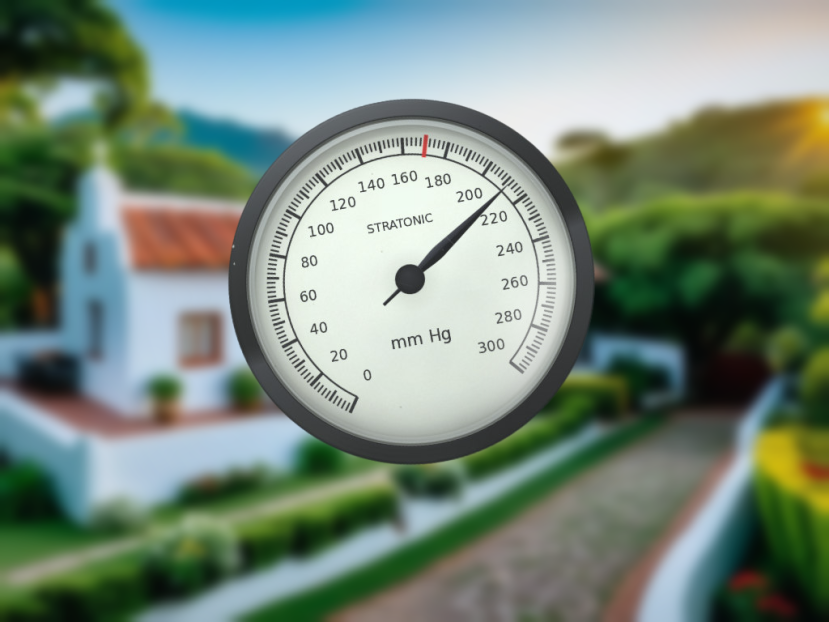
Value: 212 mmHg
